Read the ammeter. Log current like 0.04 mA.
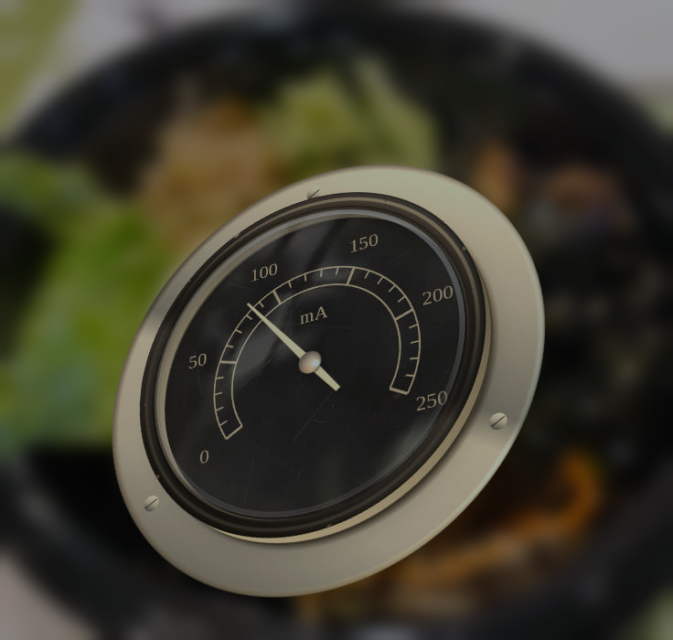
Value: 85 mA
